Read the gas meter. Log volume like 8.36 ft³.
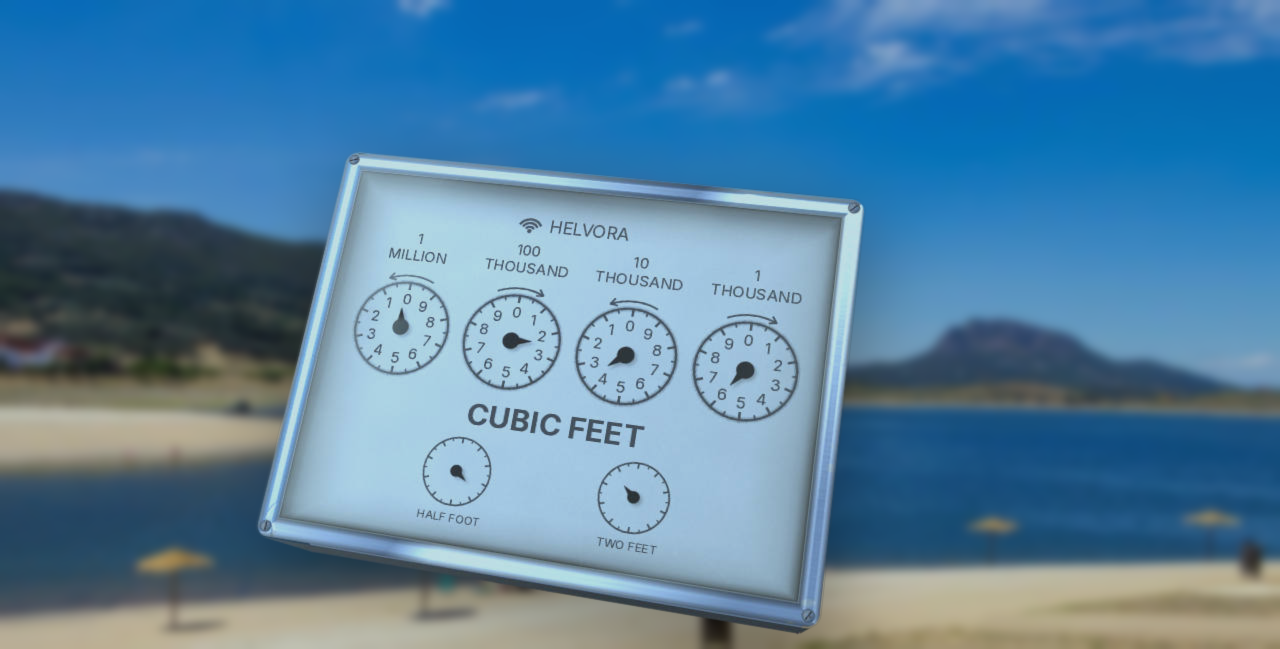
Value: 23600 ft³
